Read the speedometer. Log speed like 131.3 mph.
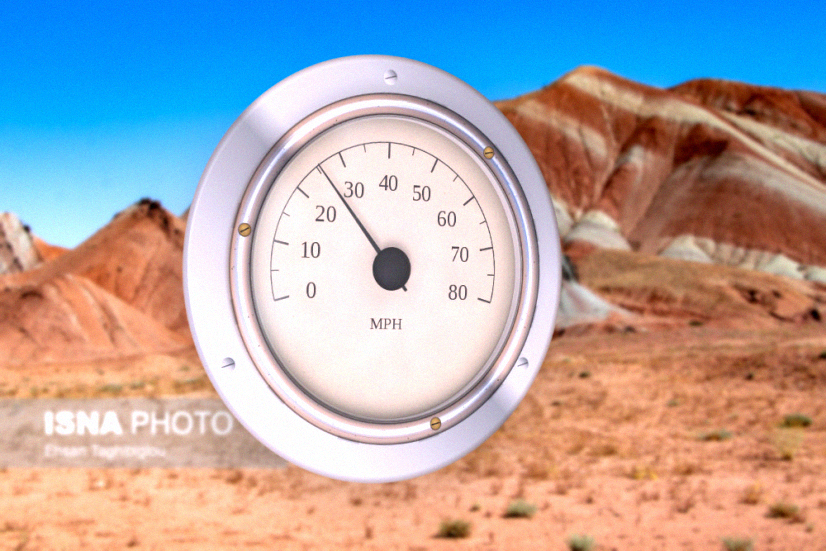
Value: 25 mph
